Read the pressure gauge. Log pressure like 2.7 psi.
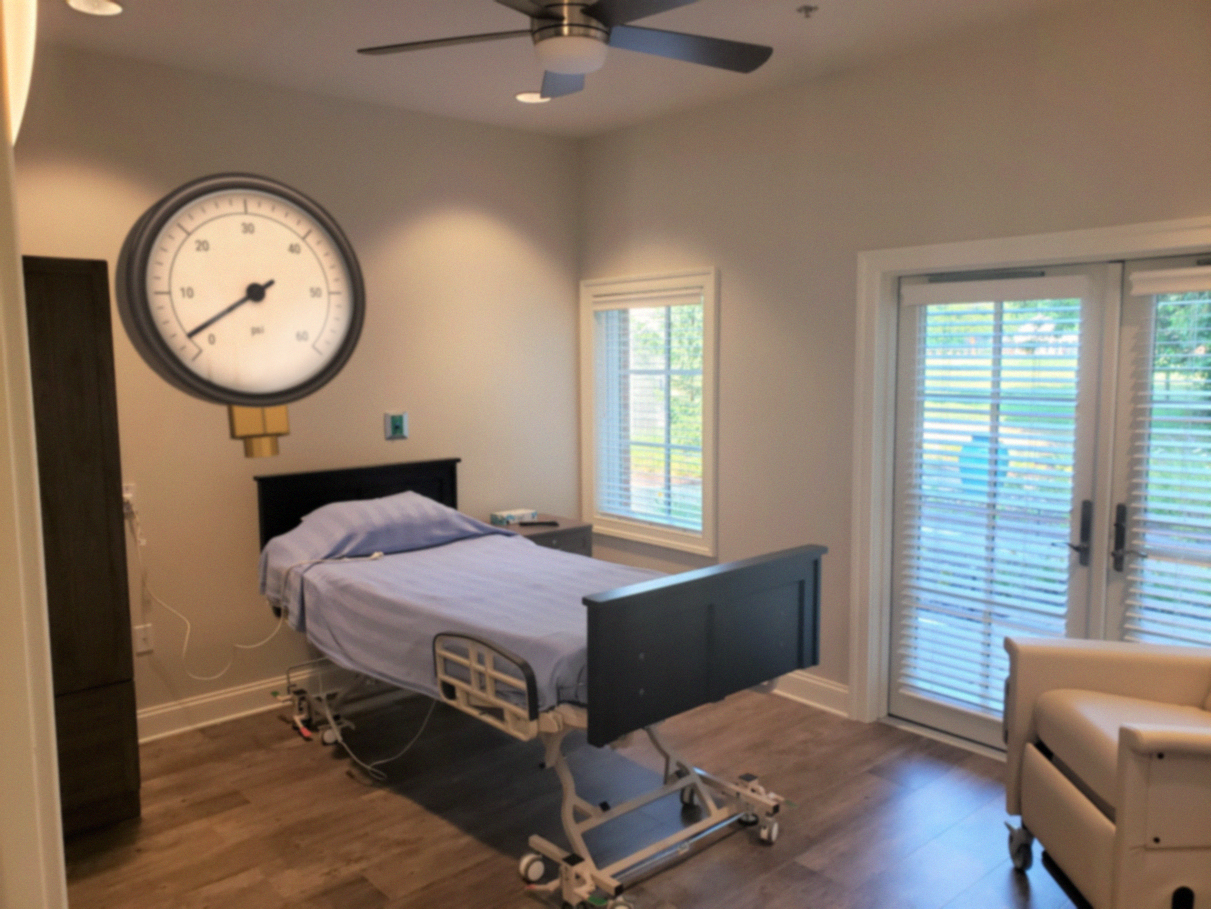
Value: 3 psi
